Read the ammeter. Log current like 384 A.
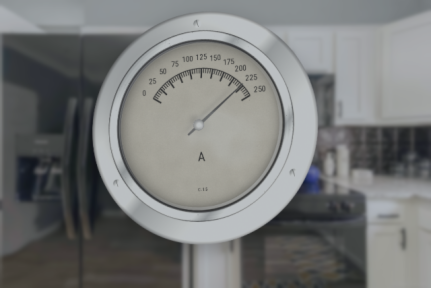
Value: 225 A
